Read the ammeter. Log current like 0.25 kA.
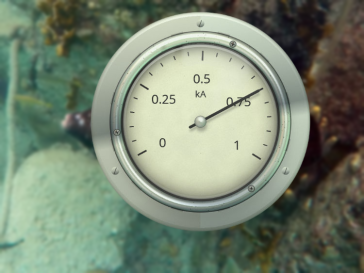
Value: 0.75 kA
